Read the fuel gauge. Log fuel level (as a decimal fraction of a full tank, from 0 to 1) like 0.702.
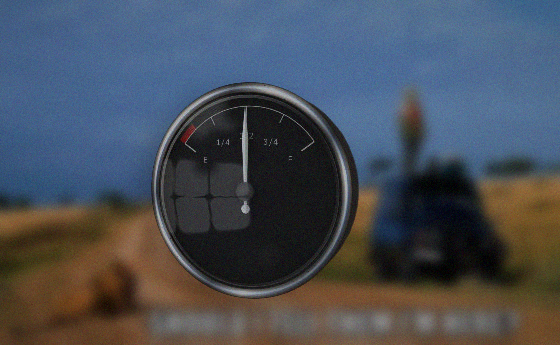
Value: 0.5
